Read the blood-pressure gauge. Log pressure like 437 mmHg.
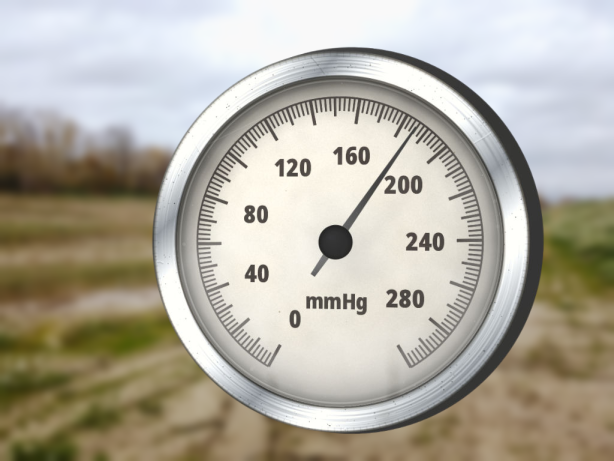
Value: 186 mmHg
